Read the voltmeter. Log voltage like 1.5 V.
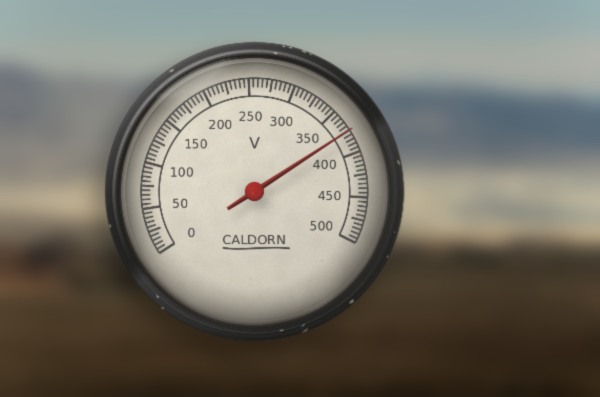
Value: 375 V
